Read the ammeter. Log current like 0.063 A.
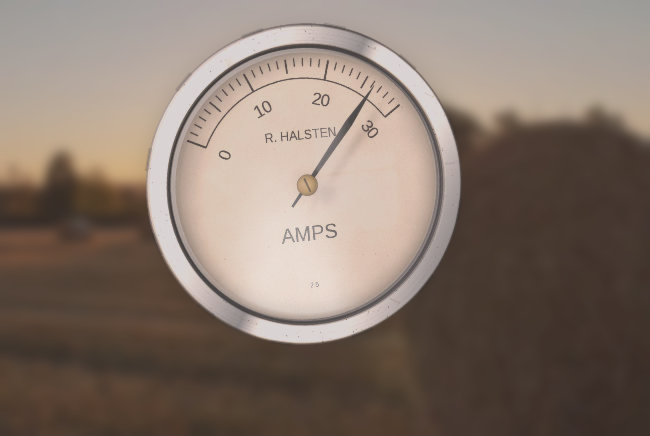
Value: 26 A
